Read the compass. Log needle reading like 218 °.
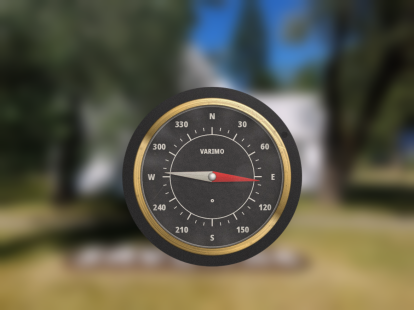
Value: 95 °
